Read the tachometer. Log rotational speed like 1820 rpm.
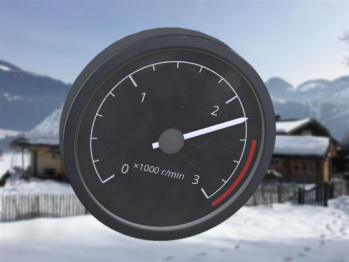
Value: 2200 rpm
